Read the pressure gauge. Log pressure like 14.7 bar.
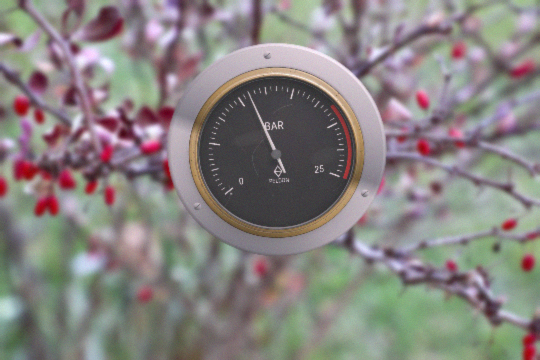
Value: 11 bar
